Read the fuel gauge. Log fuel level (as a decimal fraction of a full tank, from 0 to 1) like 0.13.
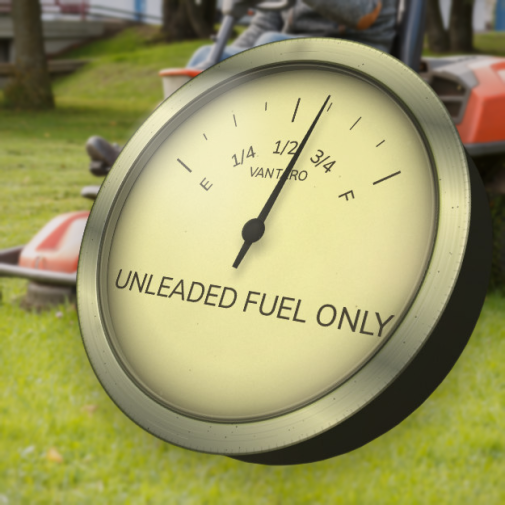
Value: 0.625
